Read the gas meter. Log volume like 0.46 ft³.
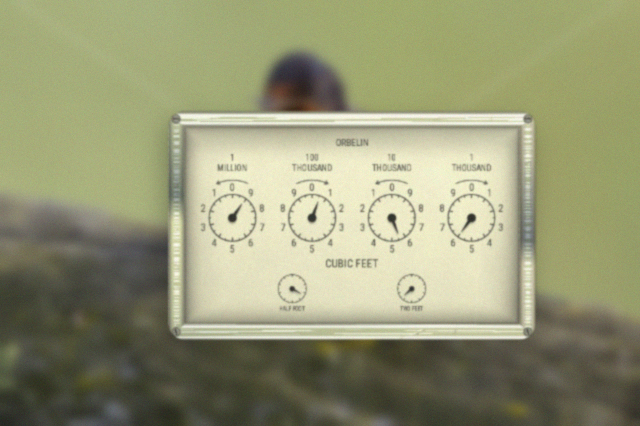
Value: 905600 ft³
